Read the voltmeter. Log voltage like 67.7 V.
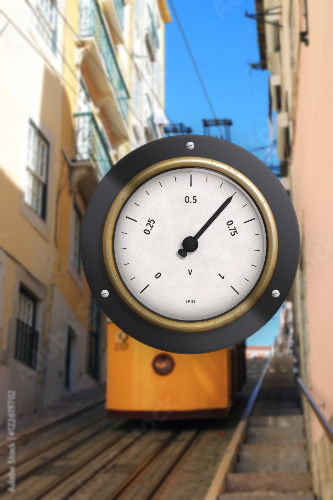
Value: 0.65 V
